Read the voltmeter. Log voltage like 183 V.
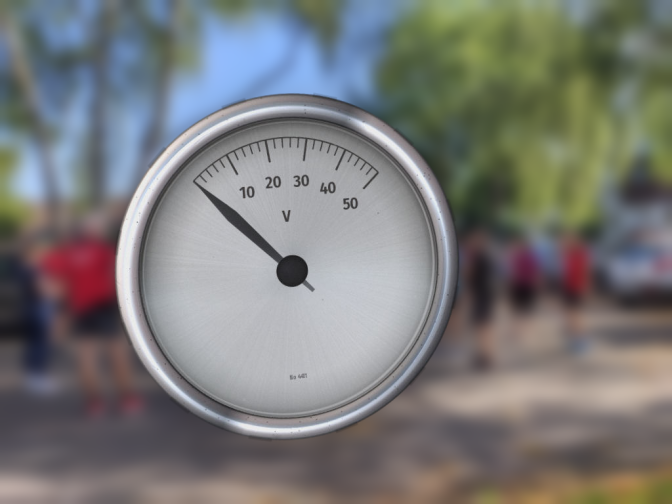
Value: 0 V
